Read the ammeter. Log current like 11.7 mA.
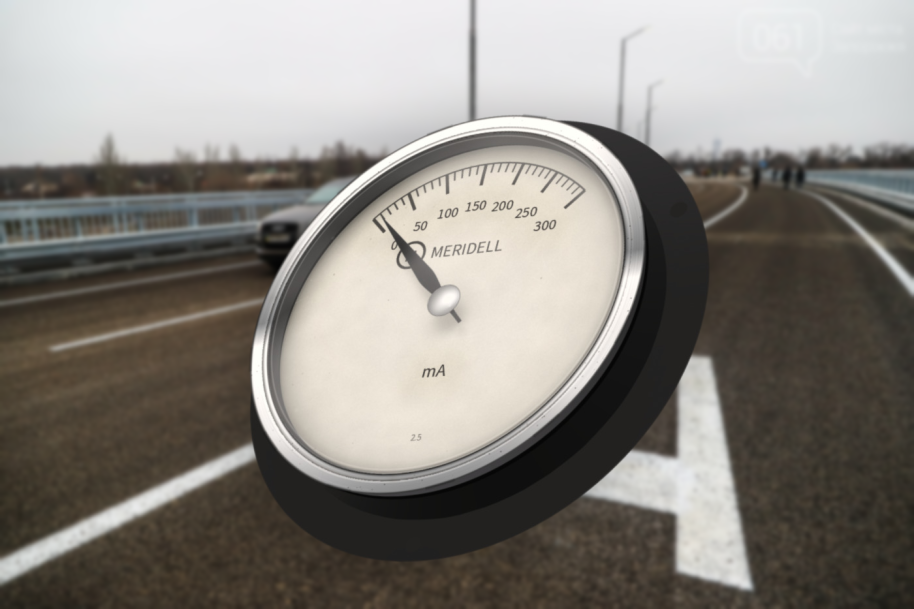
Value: 10 mA
